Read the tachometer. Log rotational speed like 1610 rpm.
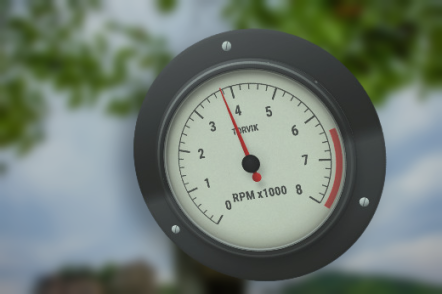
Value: 3800 rpm
